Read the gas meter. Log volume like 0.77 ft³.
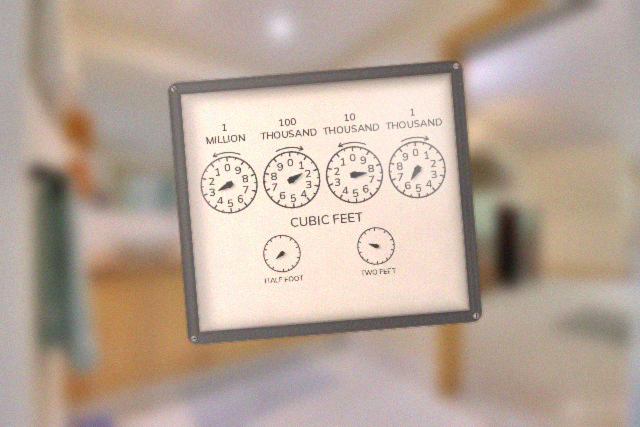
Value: 317600 ft³
